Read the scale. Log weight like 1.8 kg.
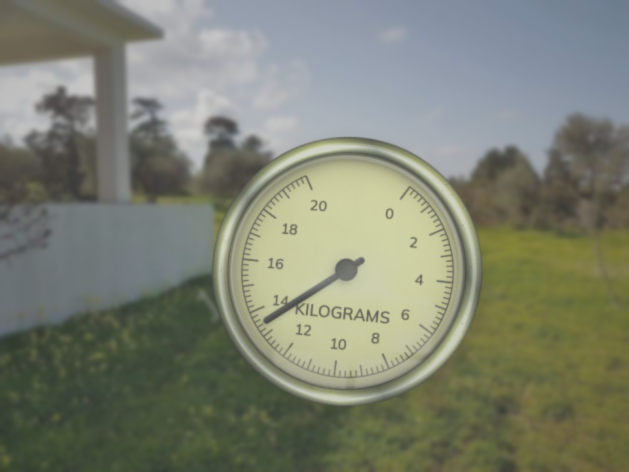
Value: 13.4 kg
